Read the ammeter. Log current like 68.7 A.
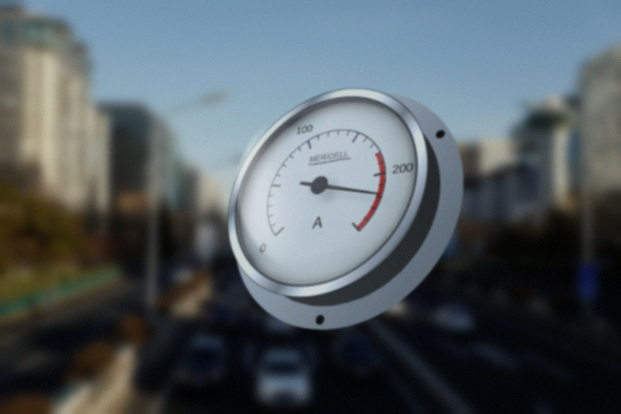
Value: 220 A
